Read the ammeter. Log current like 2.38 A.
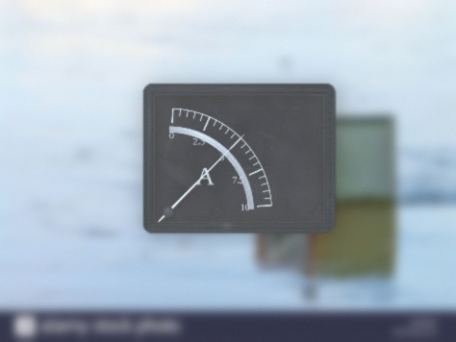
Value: 5 A
